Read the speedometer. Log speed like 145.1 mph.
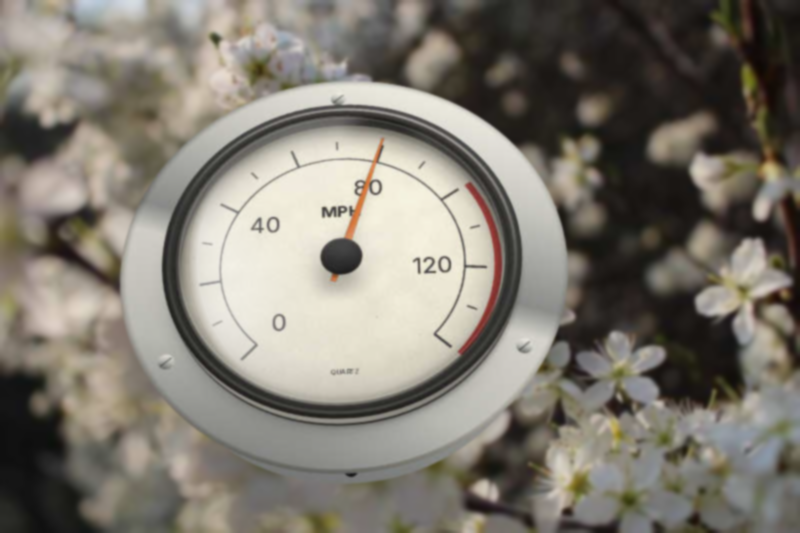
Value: 80 mph
